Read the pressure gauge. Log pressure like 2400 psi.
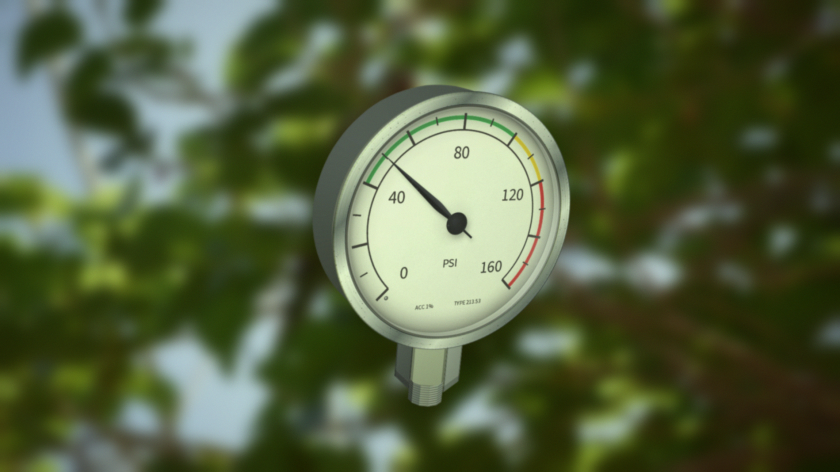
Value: 50 psi
